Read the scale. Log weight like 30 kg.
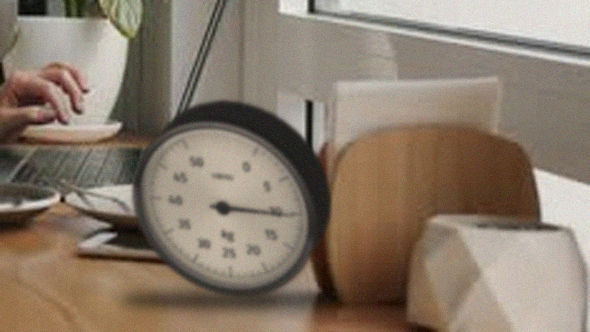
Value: 10 kg
